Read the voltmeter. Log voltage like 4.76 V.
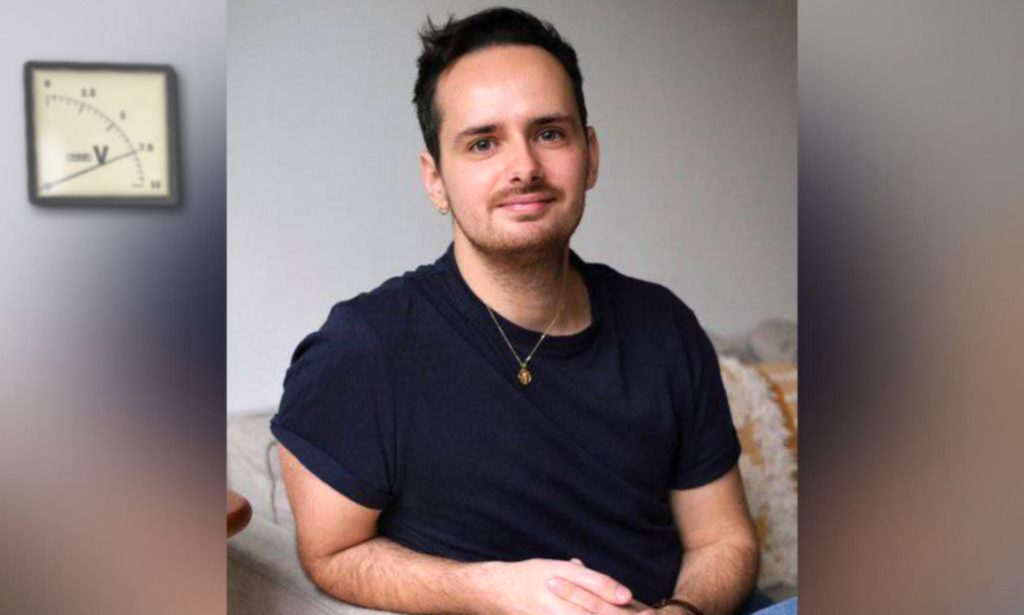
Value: 7.5 V
